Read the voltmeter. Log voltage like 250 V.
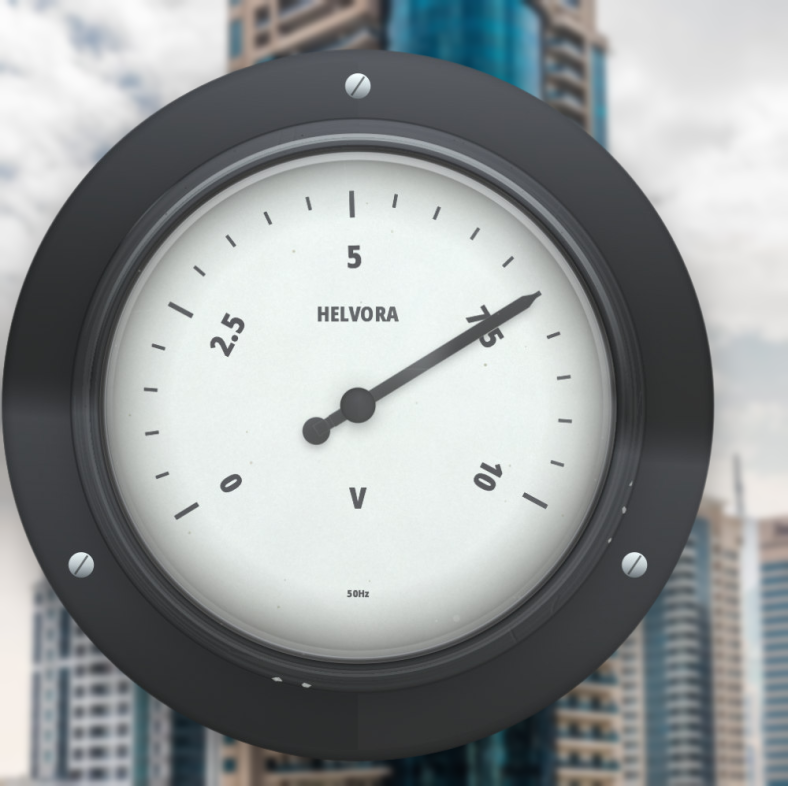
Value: 7.5 V
